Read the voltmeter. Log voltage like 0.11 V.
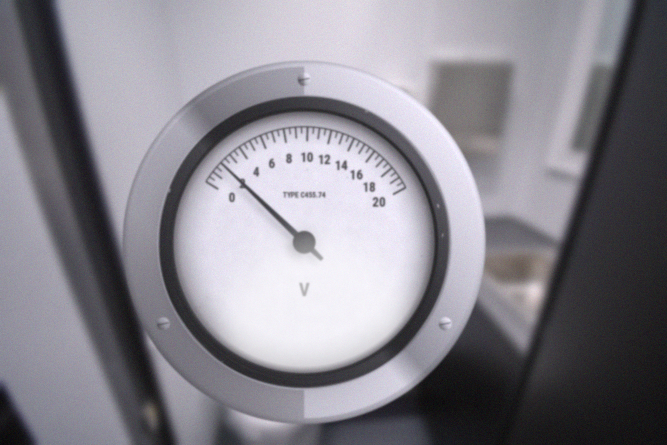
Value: 2 V
